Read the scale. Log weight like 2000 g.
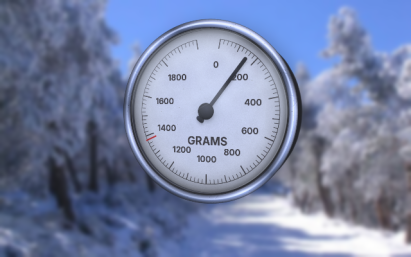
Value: 160 g
